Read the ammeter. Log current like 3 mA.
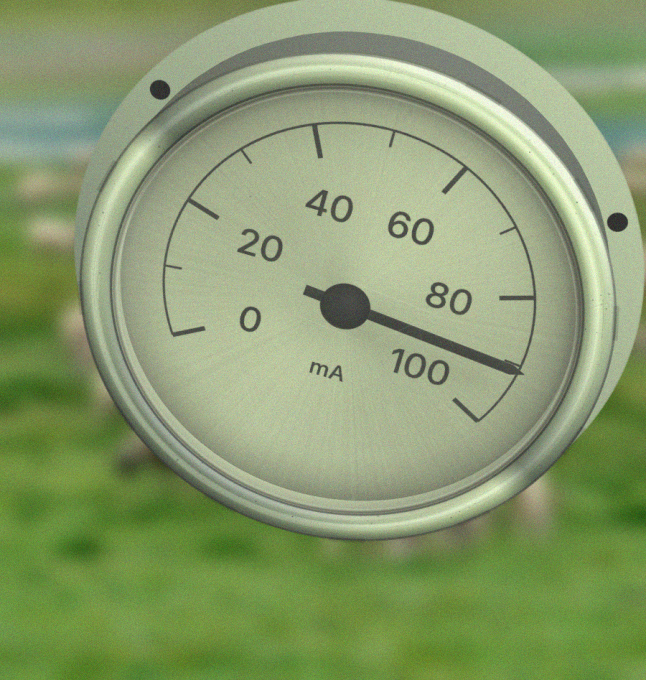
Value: 90 mA
